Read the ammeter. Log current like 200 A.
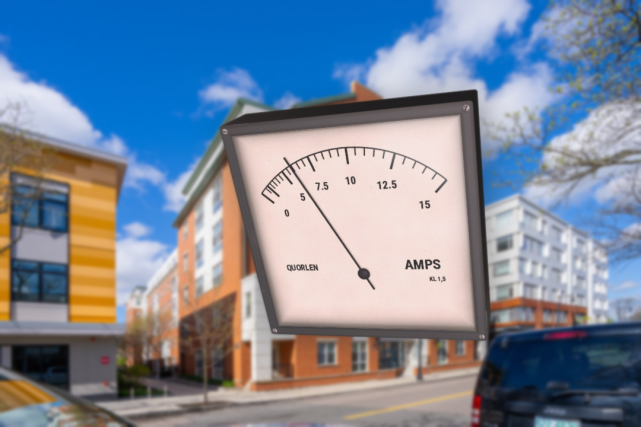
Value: 6 A
